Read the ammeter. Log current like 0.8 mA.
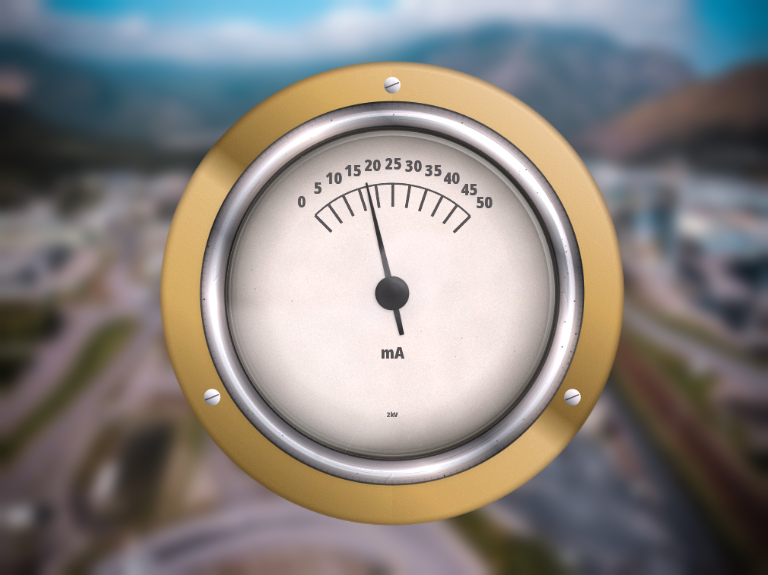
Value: 17.5 mA
